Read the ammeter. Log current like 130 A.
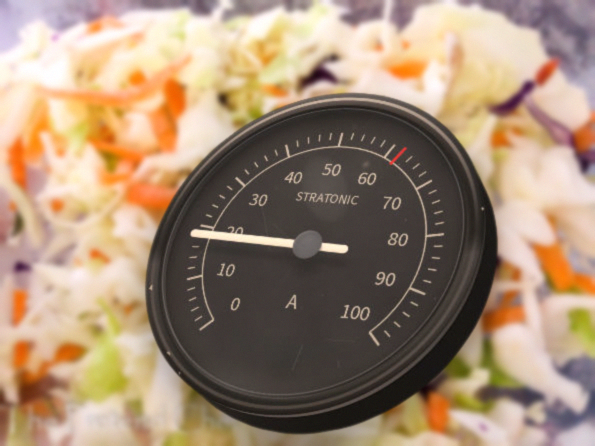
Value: 18 A
